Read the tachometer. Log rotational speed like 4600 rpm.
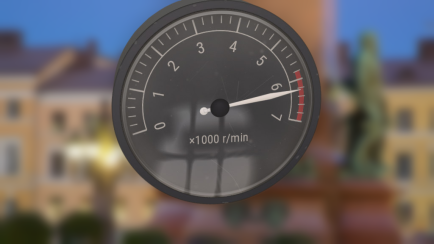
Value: 6200 rpm
